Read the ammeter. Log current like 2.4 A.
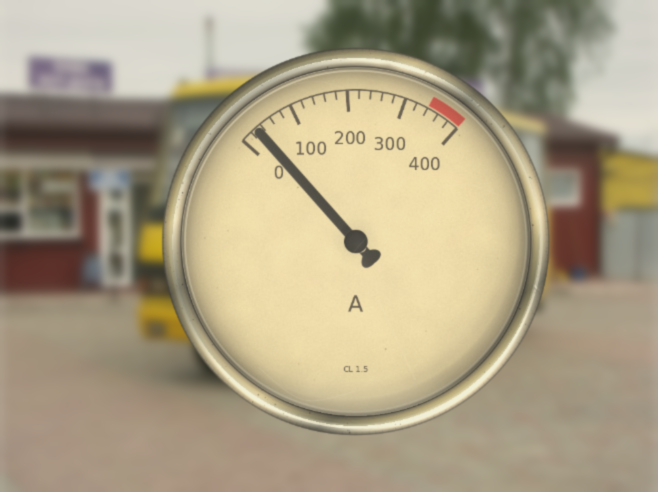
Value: 30 A
